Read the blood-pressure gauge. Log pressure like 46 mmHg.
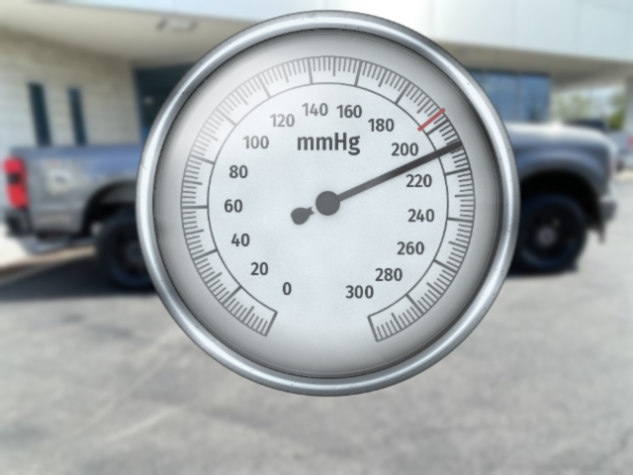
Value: 210 mmHg
